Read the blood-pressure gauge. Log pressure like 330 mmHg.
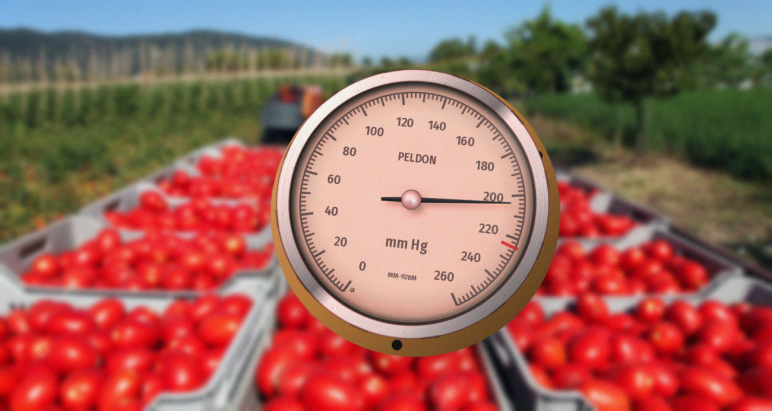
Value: 204 mmHg
